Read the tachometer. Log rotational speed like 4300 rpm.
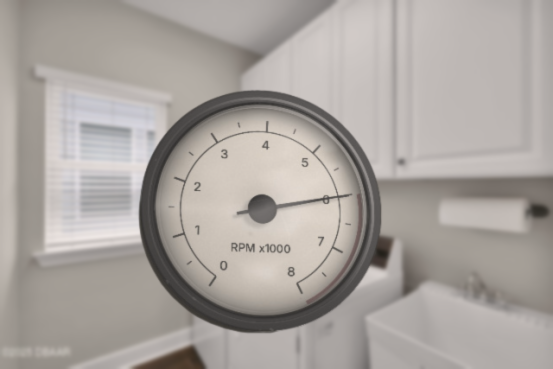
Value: 6000 rpm
